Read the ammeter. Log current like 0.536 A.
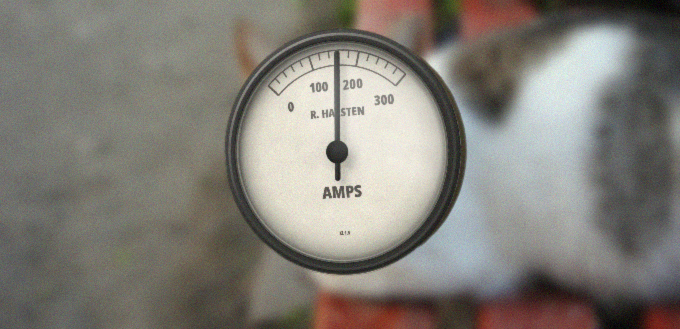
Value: 160 A
